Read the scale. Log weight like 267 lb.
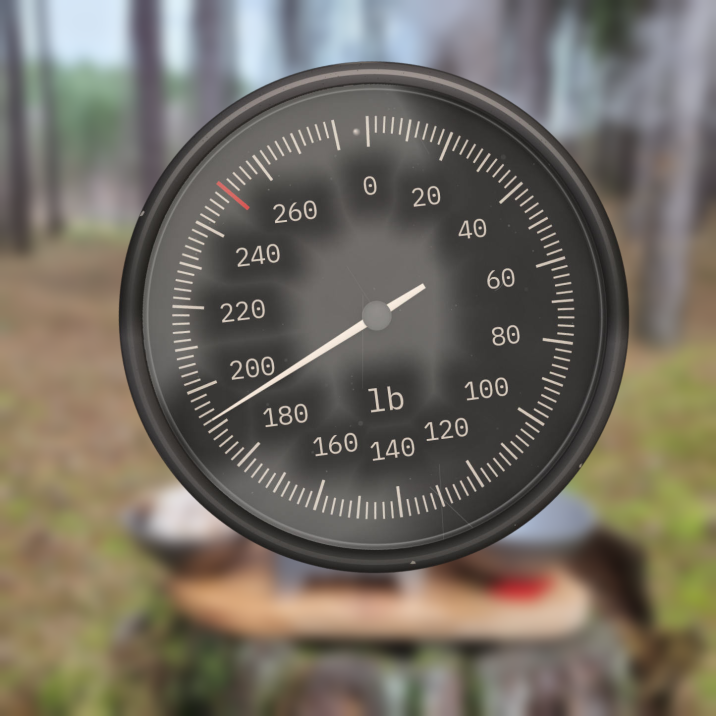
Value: 192 lb
